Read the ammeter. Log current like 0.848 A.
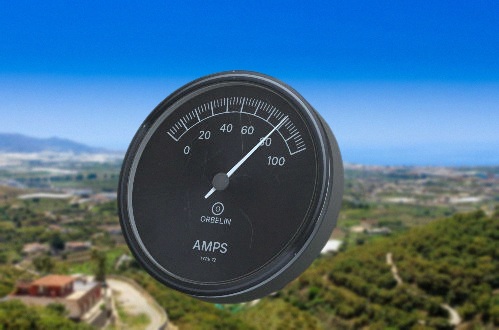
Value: 80 A
